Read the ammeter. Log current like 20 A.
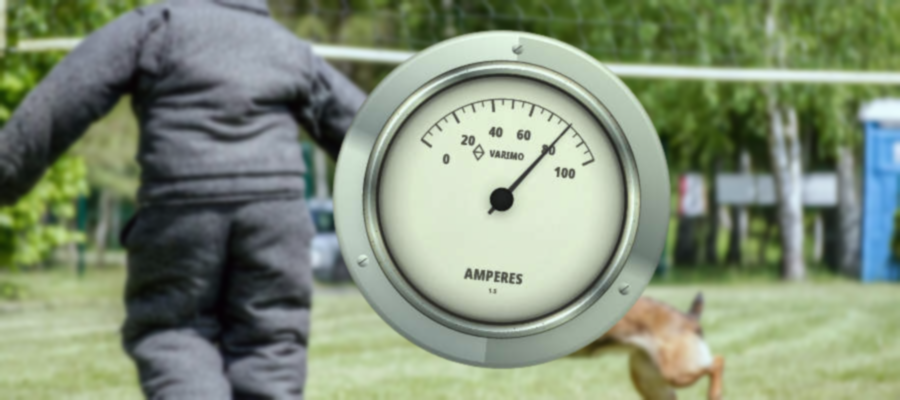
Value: 80 A
